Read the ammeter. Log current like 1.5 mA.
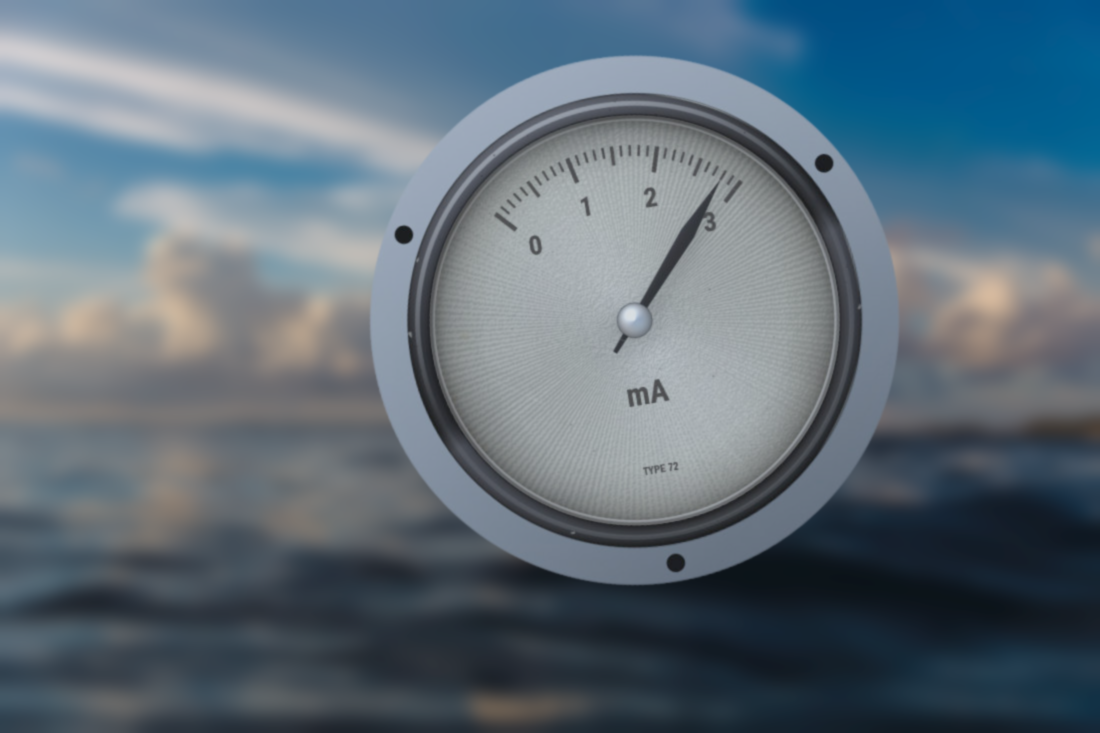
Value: 2.8 mA
